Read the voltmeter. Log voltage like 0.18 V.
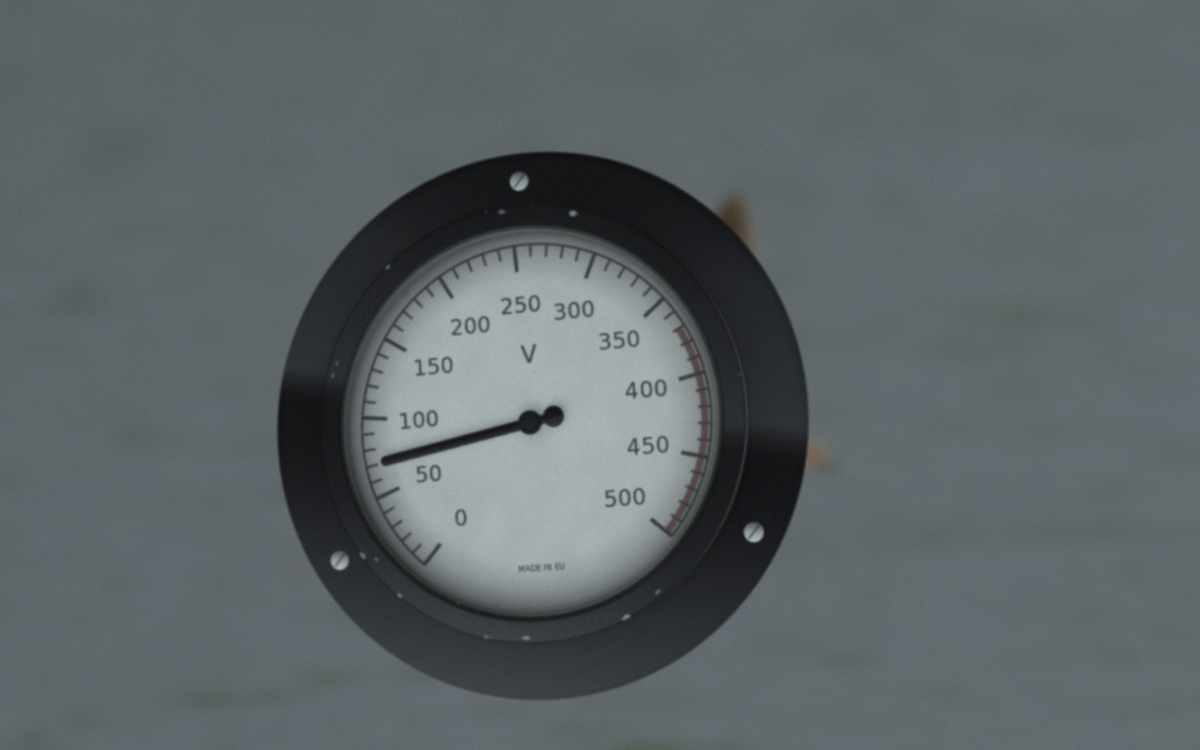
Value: 70 V
